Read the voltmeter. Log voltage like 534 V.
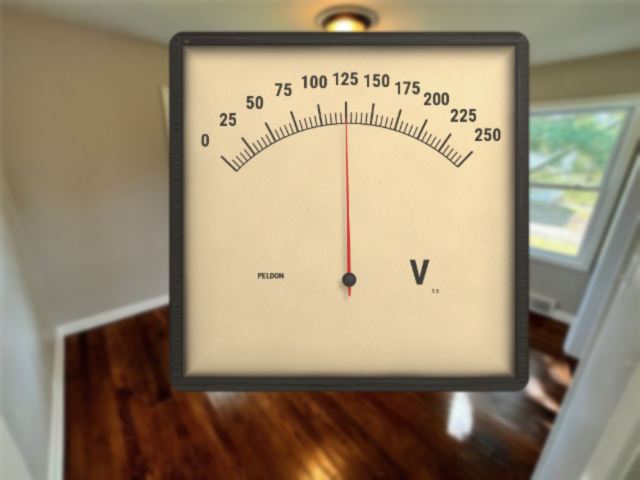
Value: 125 V
